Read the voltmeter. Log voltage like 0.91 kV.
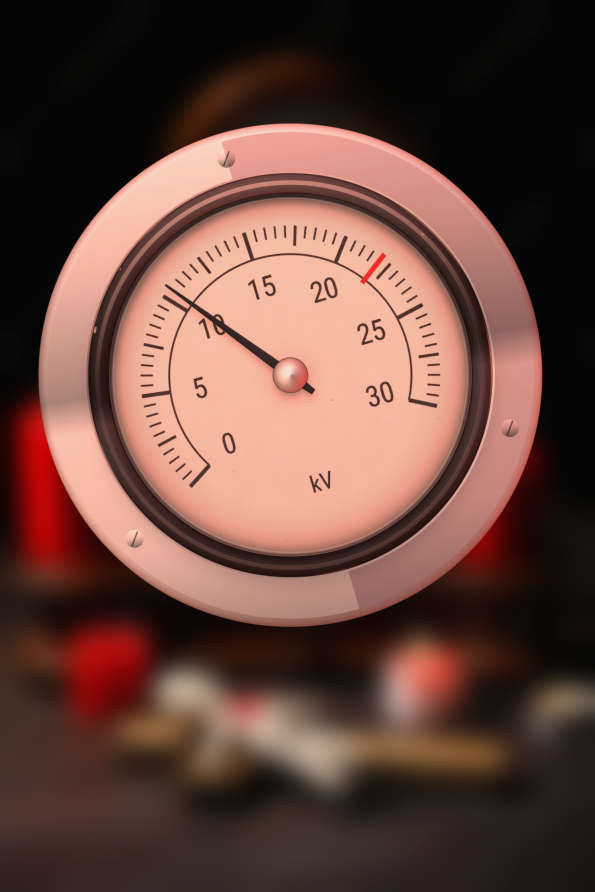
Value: 10.5 kV
